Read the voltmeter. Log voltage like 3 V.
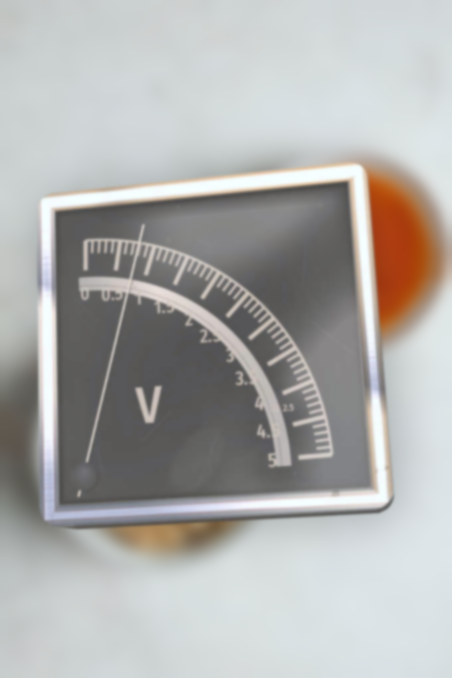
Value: 0.8 V
